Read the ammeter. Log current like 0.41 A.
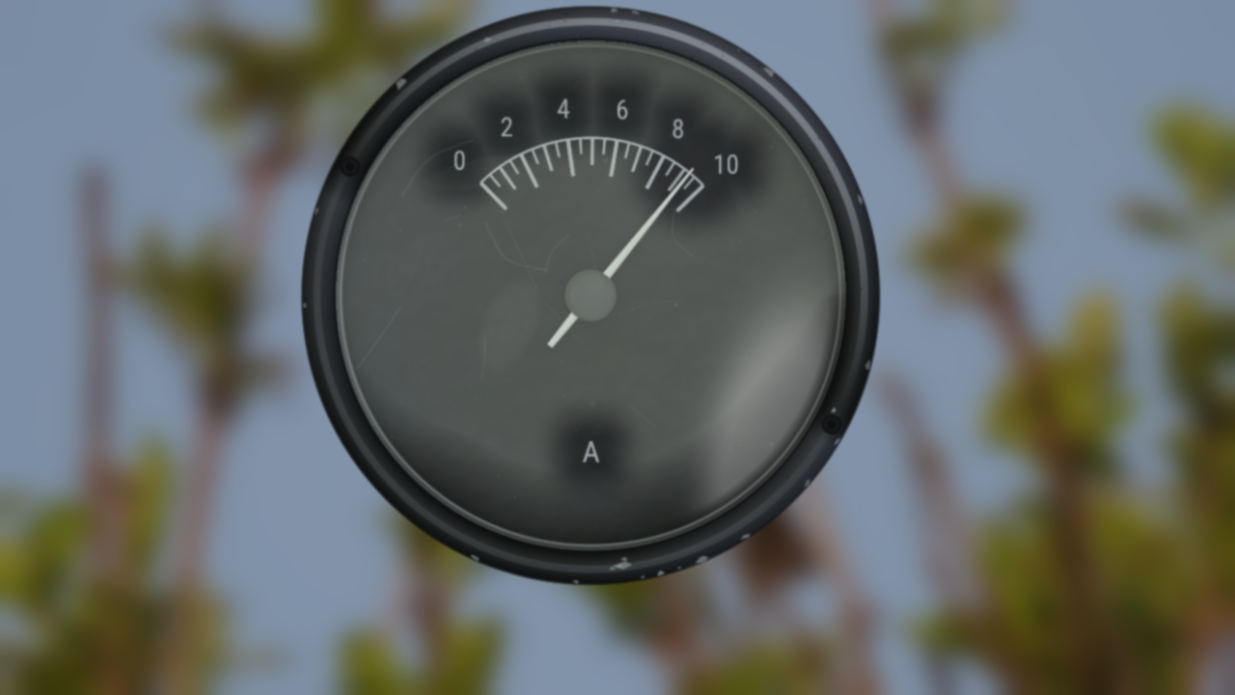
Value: 9.25 A
